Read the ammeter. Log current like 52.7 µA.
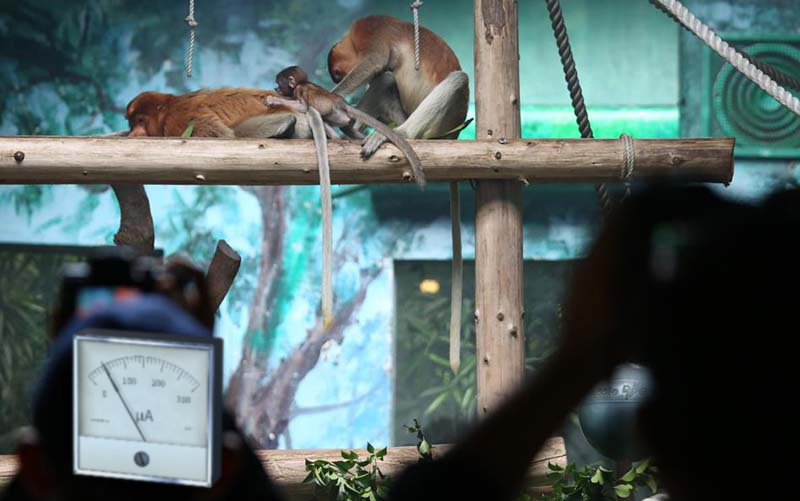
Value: 50 µA
